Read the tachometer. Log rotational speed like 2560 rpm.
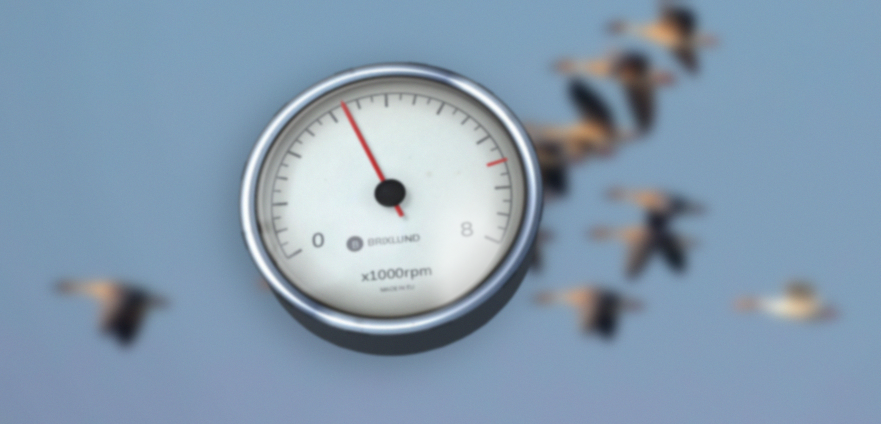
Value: 3250 rpm
